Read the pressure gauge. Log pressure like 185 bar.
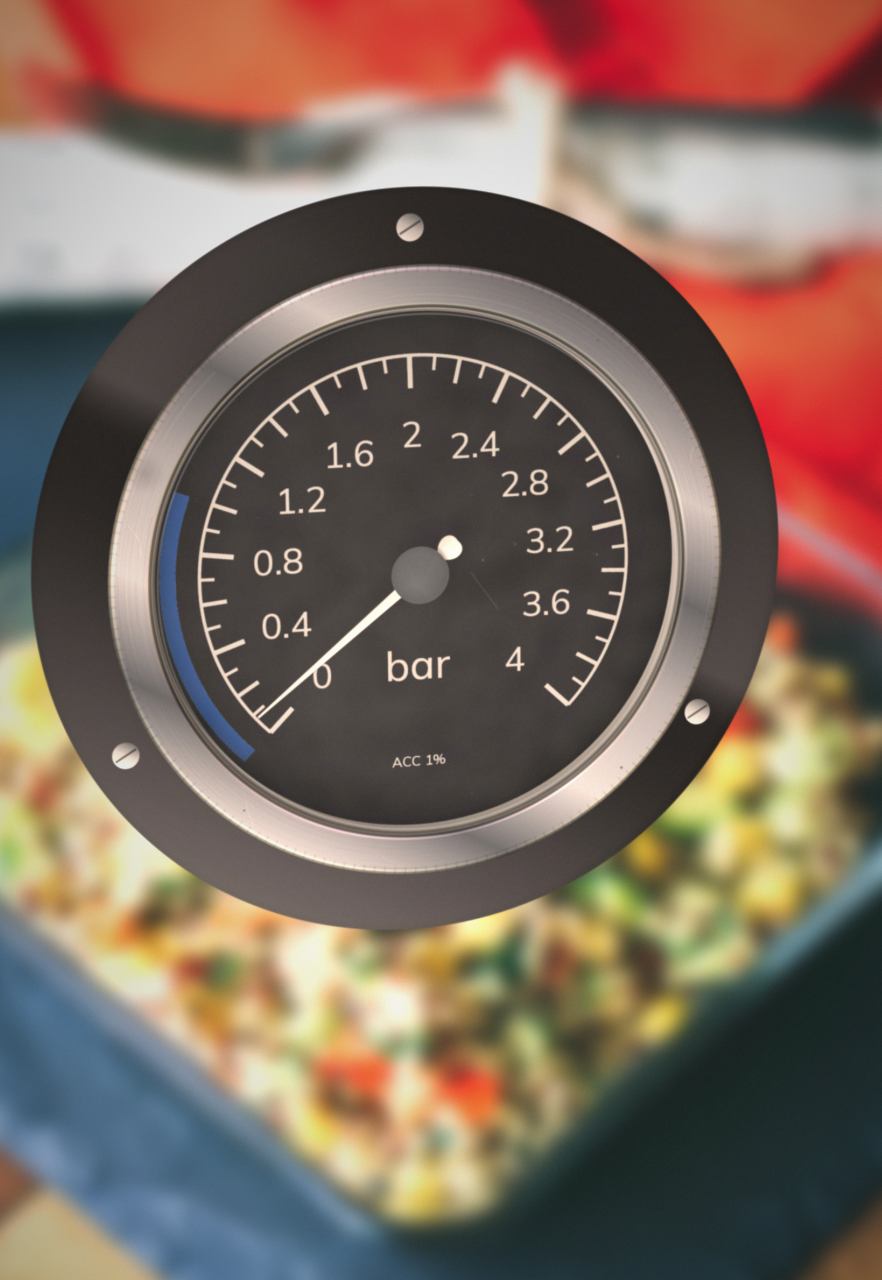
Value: 0.1 bar
